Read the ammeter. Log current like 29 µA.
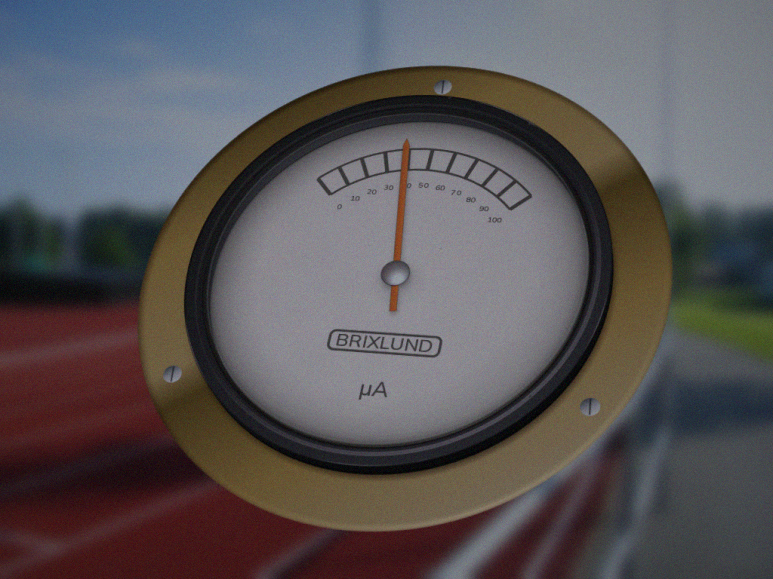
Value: 40 µA
